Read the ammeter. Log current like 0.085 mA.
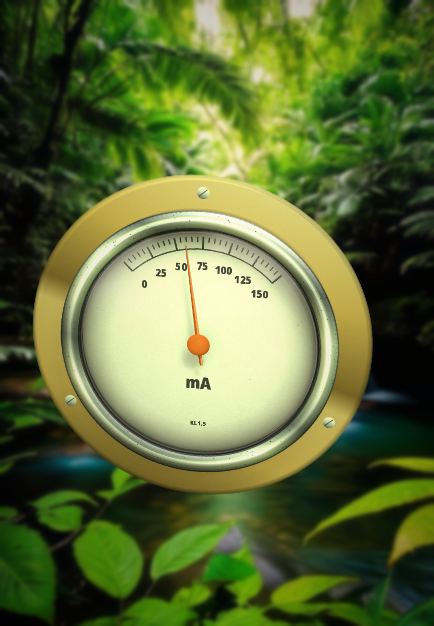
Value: 60 mA
